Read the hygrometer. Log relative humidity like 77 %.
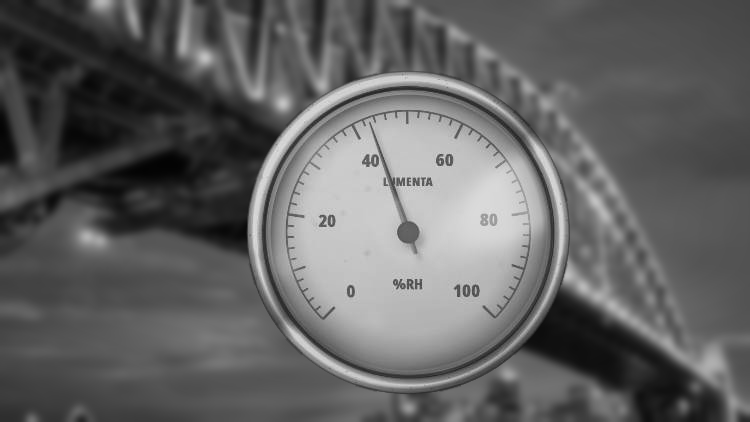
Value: 43 %
